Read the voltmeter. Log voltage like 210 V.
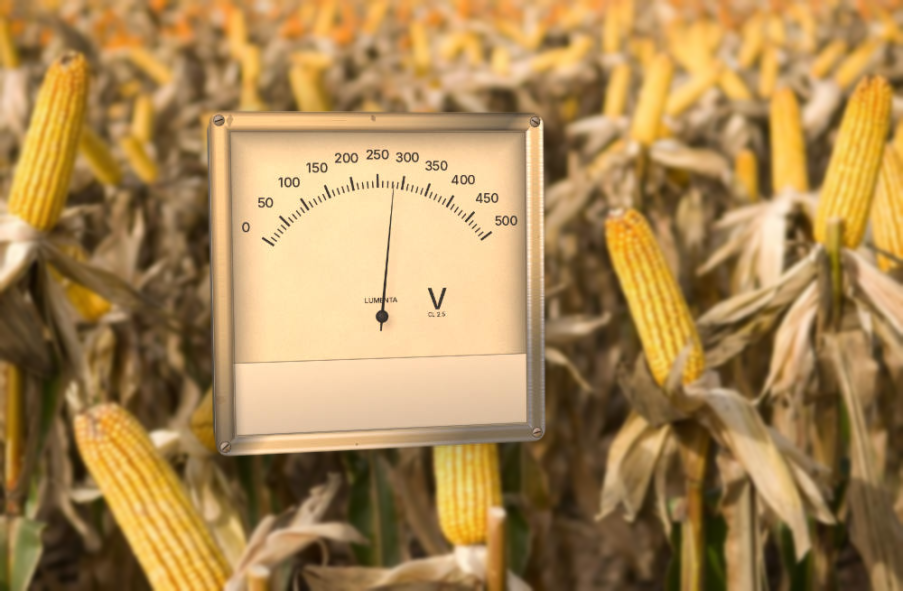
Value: 280 V
